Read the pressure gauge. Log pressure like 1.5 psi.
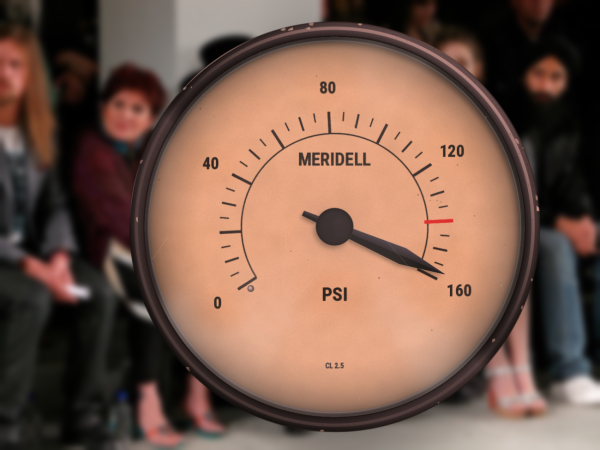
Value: 157.5 psi
